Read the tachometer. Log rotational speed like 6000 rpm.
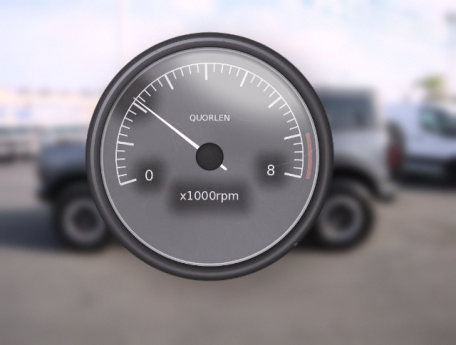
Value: 2100 rpm
